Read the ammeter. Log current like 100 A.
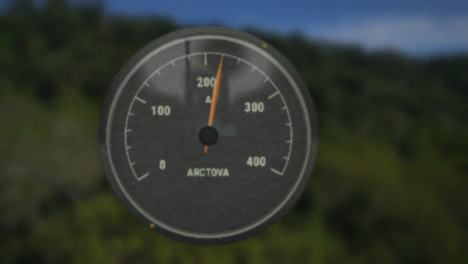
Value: 220 A
